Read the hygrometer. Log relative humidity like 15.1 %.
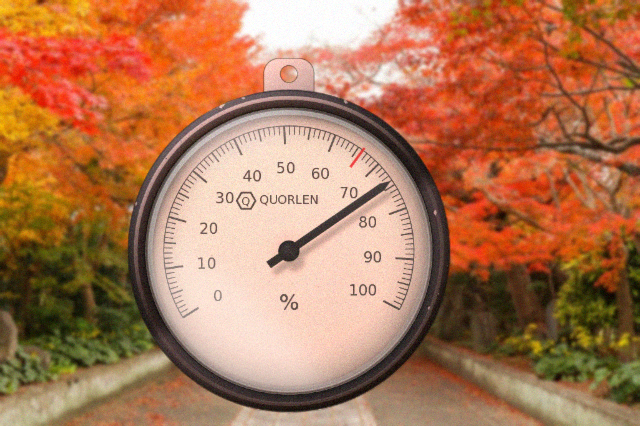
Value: 74 %
